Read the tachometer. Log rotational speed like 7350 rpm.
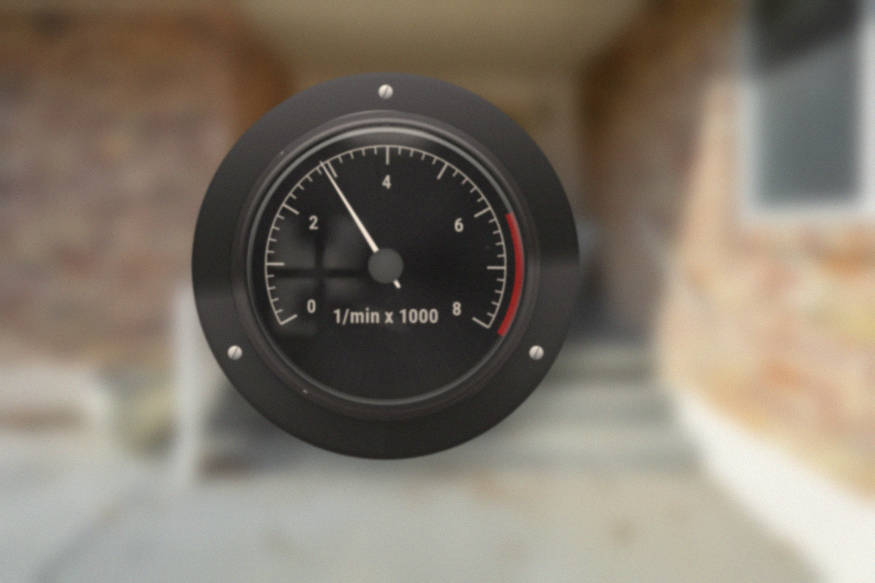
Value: 2900 rpm
